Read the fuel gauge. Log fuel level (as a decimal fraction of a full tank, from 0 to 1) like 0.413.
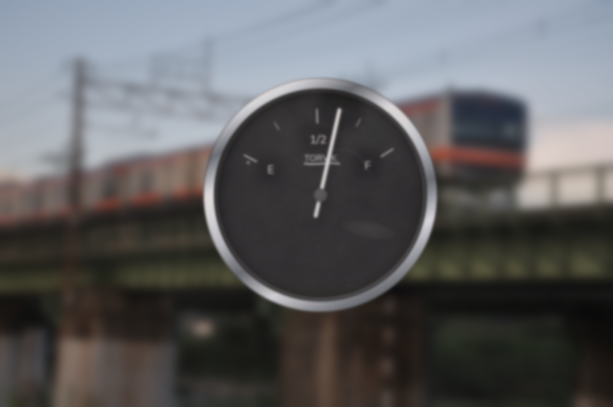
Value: 0.625
